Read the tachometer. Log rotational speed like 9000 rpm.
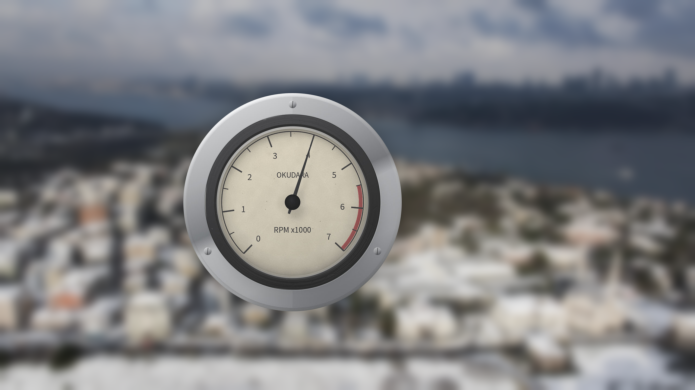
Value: 4000 rpm
